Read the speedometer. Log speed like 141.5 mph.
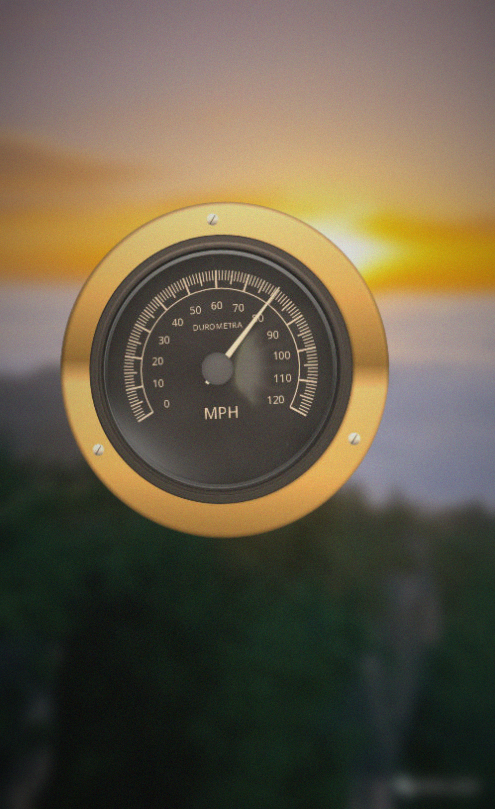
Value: 80 mph
